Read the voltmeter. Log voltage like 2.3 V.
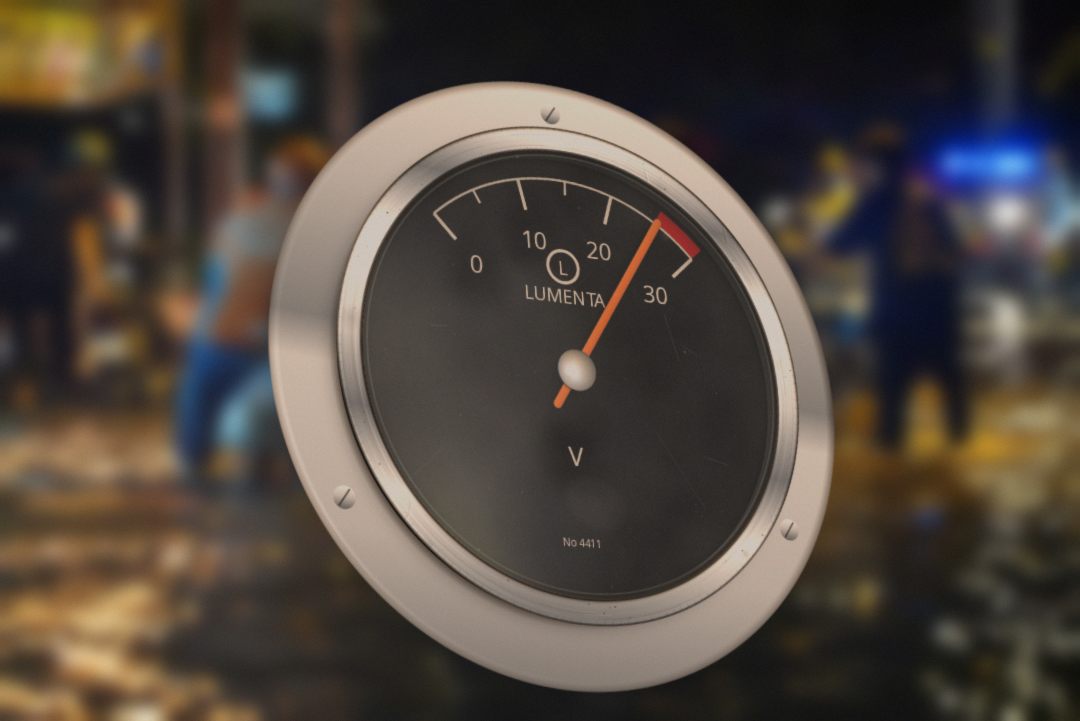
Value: 25 V
